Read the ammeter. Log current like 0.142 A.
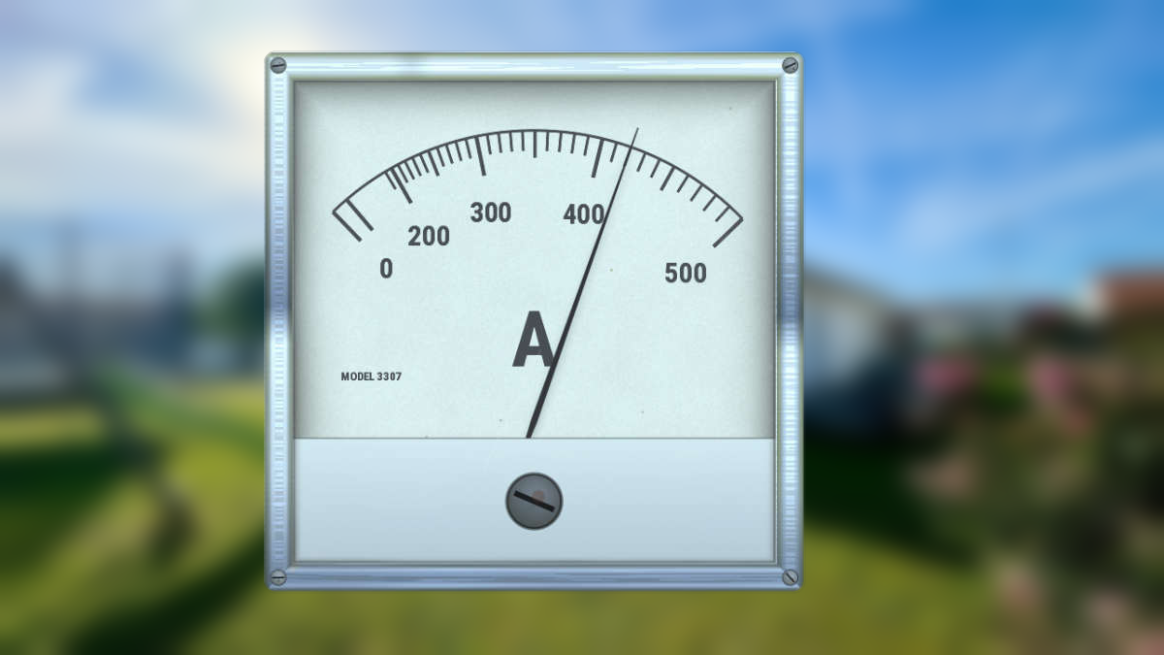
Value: 420 A
